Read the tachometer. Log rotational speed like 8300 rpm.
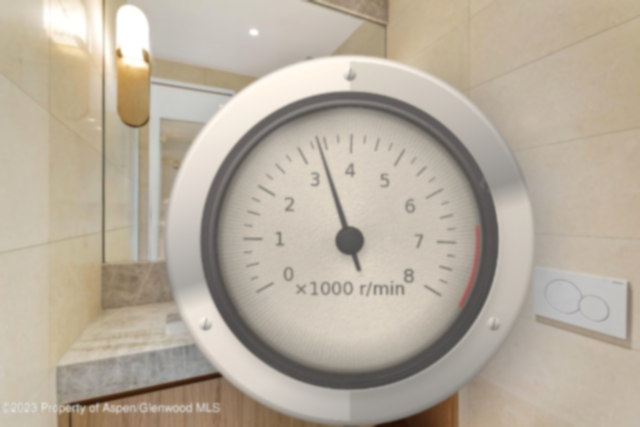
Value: 3375 rpm
